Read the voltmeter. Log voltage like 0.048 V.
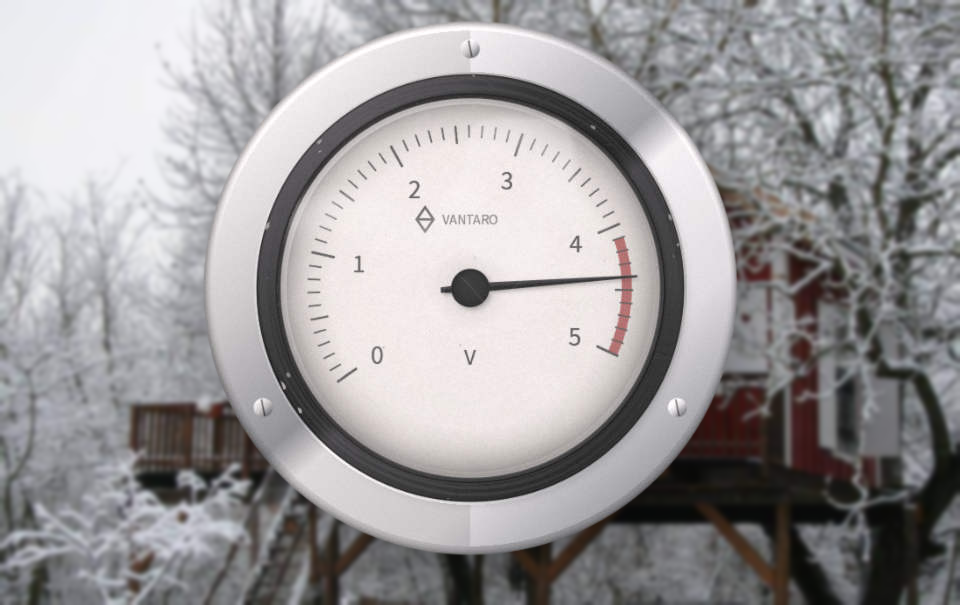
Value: 4.4 V
